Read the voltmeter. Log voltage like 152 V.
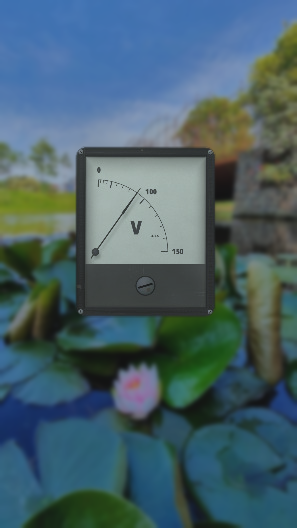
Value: 90 V
